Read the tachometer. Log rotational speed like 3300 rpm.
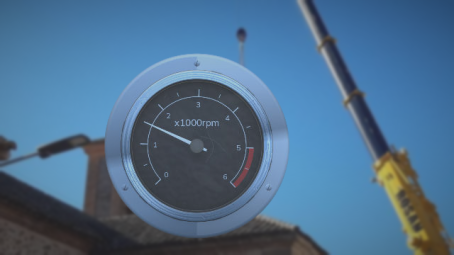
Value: 1500 rpm
